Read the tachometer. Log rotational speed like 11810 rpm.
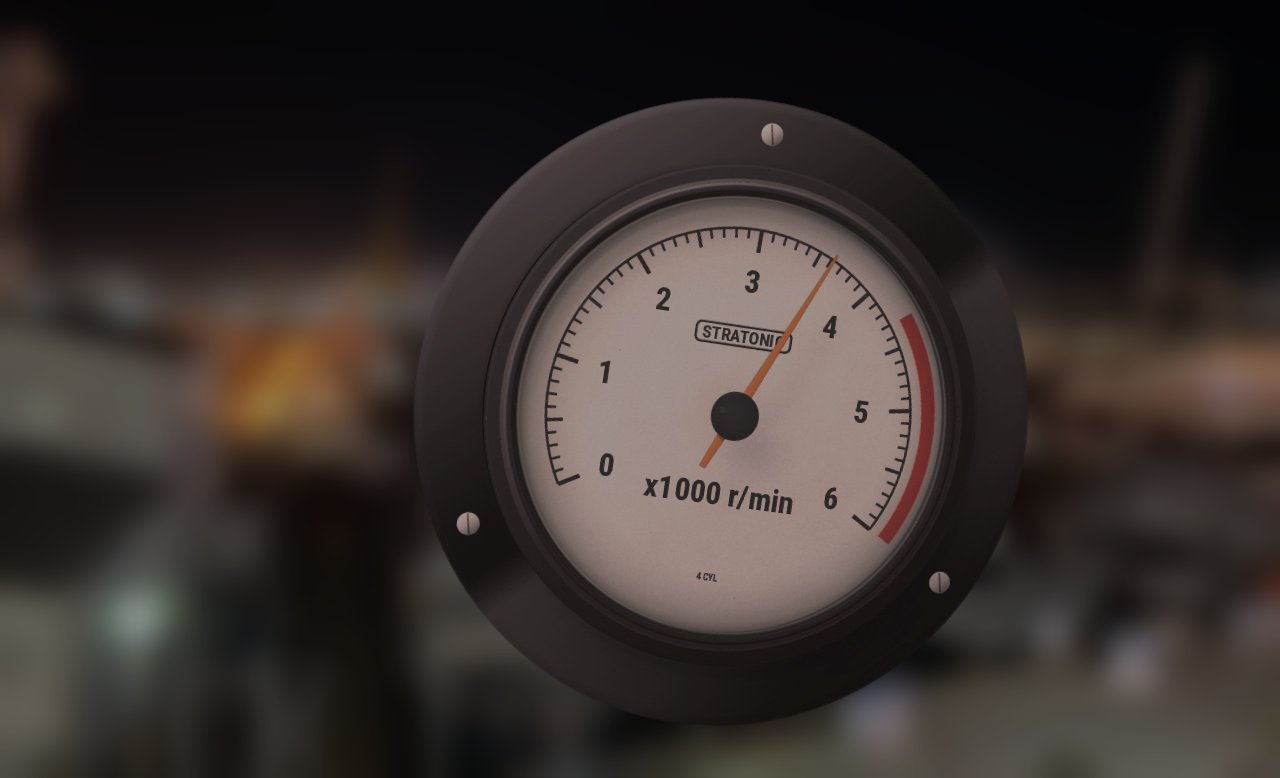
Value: 3600 rpm
